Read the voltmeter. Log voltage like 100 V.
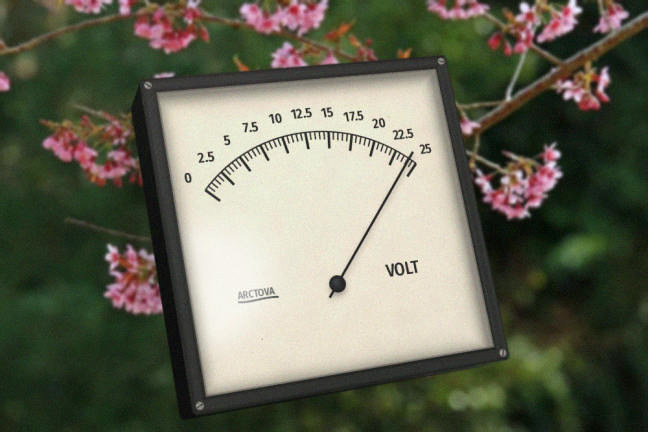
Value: 24 V
